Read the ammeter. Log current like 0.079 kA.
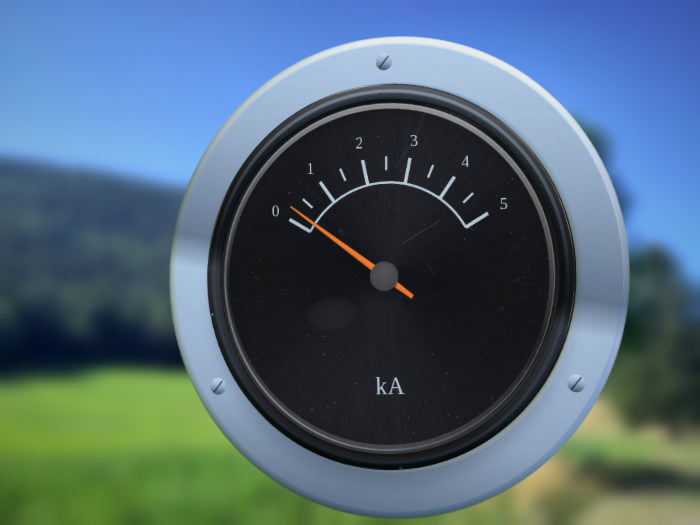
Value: 0.25 kA
